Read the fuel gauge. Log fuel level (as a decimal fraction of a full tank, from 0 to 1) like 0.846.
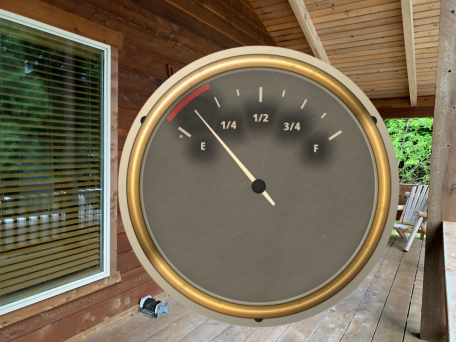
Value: 0.125
